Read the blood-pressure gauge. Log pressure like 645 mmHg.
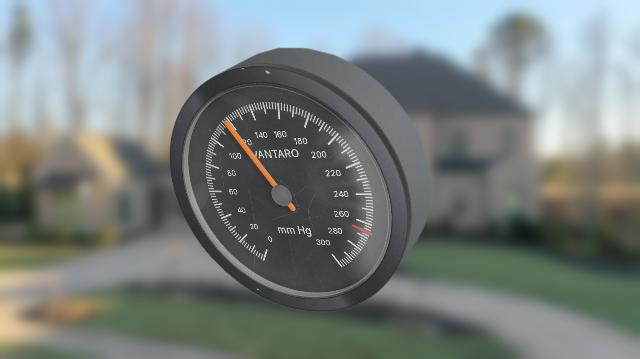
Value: 120 mmHg
